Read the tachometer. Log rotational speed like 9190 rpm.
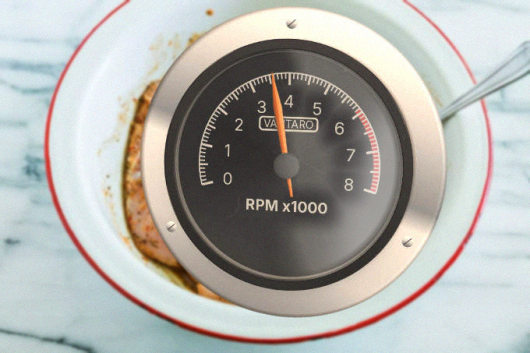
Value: 3600 rpm
